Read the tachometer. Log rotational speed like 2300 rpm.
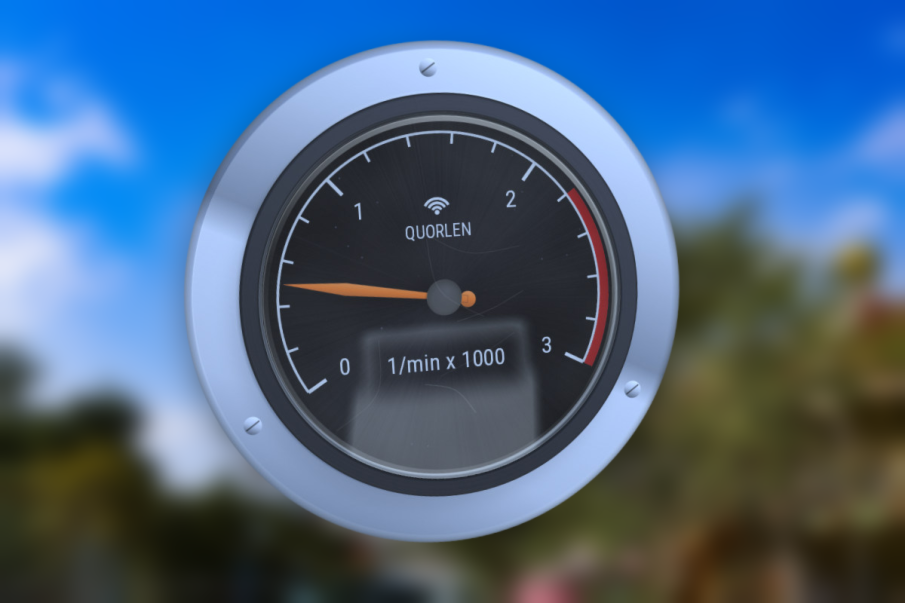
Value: 500 rpm
